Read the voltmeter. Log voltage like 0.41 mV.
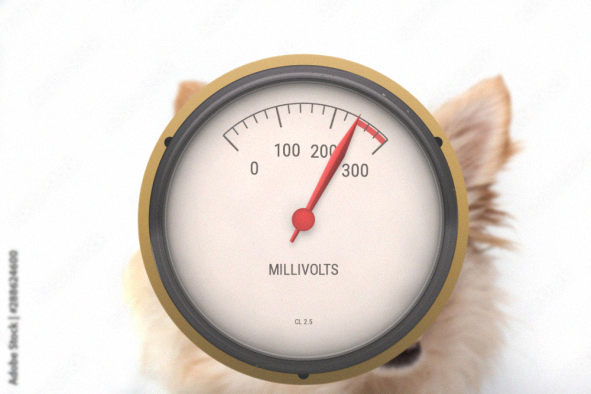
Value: 240 mV
